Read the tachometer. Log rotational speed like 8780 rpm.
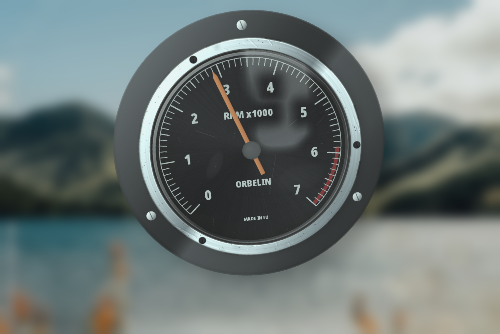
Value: 2900 rpm
